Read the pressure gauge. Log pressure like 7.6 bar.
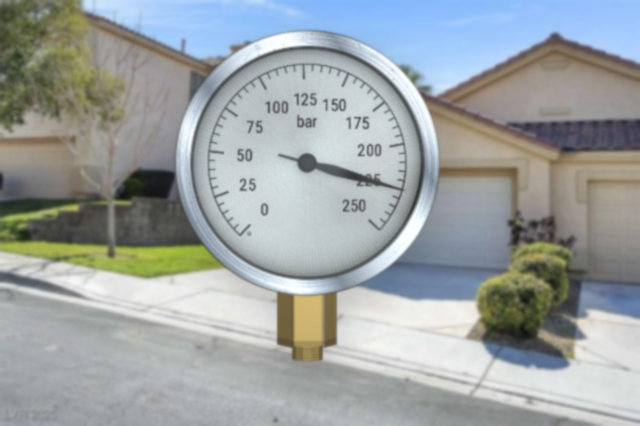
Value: 225 bar
